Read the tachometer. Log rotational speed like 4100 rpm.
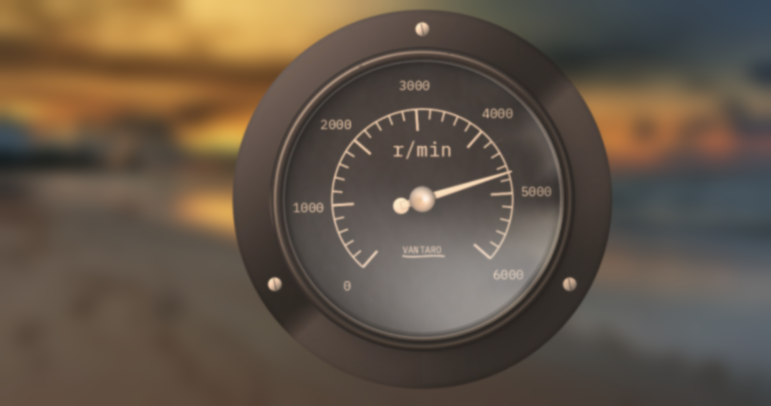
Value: 4700 rpm
